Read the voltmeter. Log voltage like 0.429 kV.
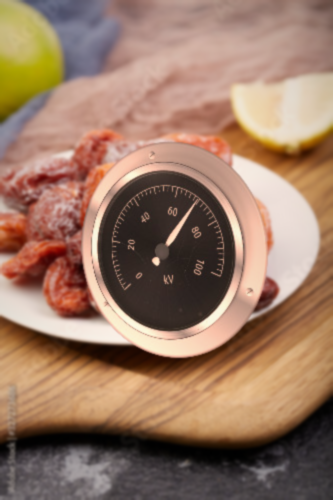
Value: 70 kV
